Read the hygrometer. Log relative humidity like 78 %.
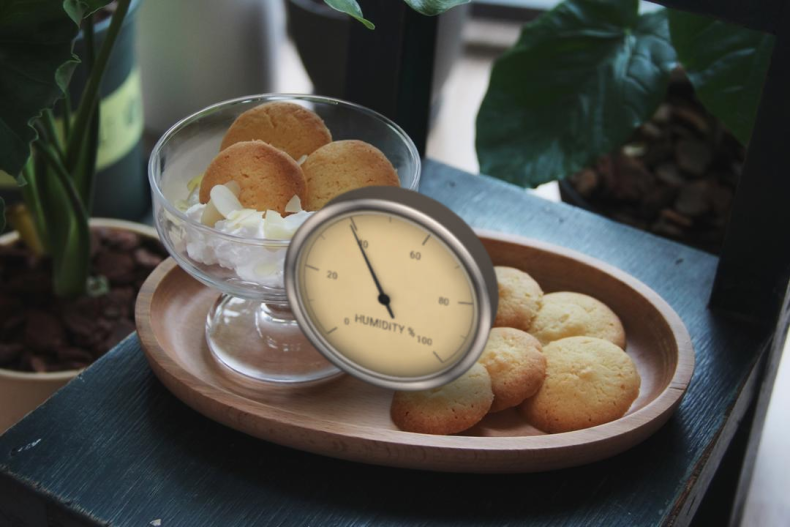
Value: 40 %
